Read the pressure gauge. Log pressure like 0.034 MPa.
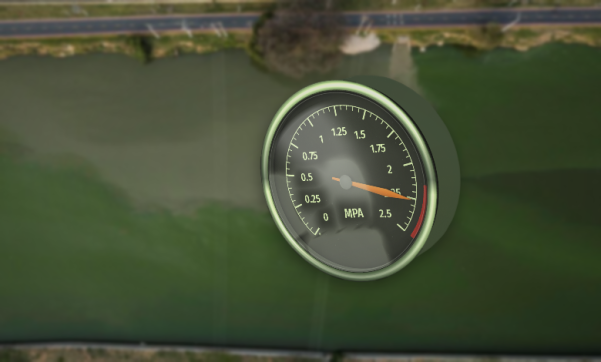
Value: 2.25 MPa
